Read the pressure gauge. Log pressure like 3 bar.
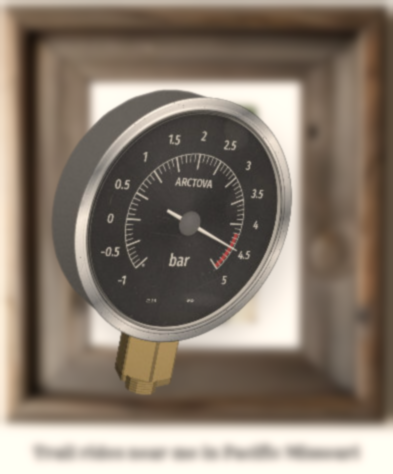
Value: 4.5 bar
